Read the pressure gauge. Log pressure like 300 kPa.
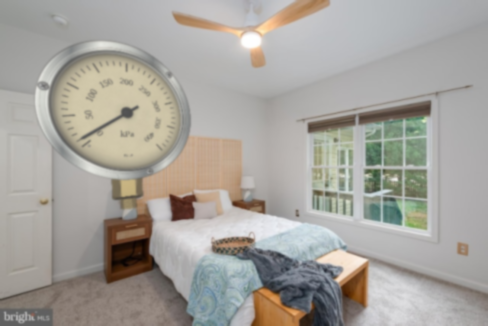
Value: 10 kPa
